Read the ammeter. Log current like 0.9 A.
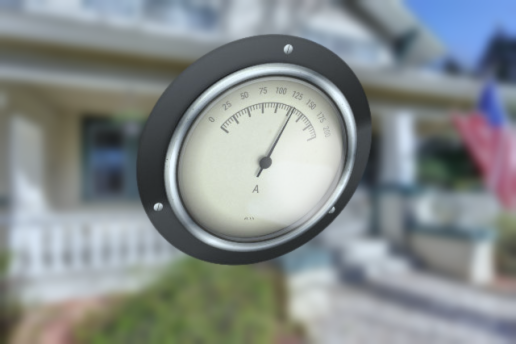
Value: 125 A
